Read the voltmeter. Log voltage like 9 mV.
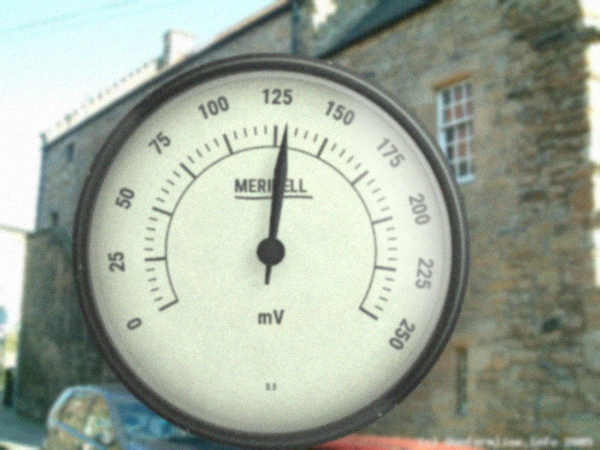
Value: 130 mV
